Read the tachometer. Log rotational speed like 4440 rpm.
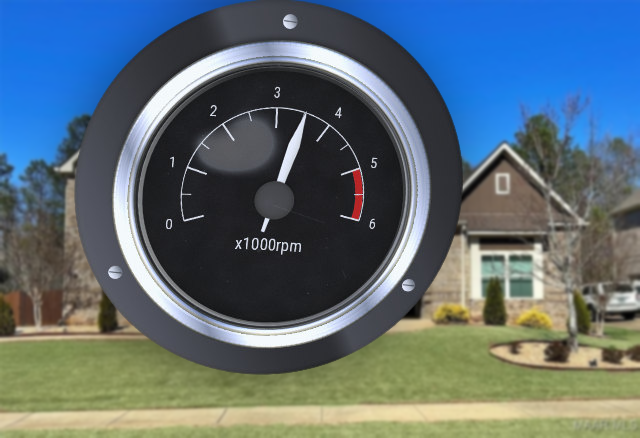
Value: 3500 rpm
